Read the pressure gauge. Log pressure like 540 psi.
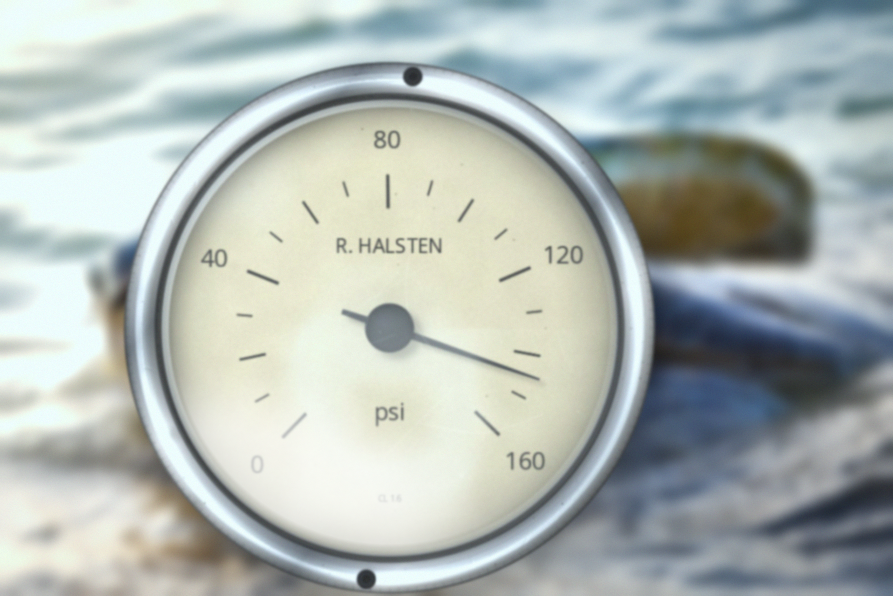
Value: 145 psi
